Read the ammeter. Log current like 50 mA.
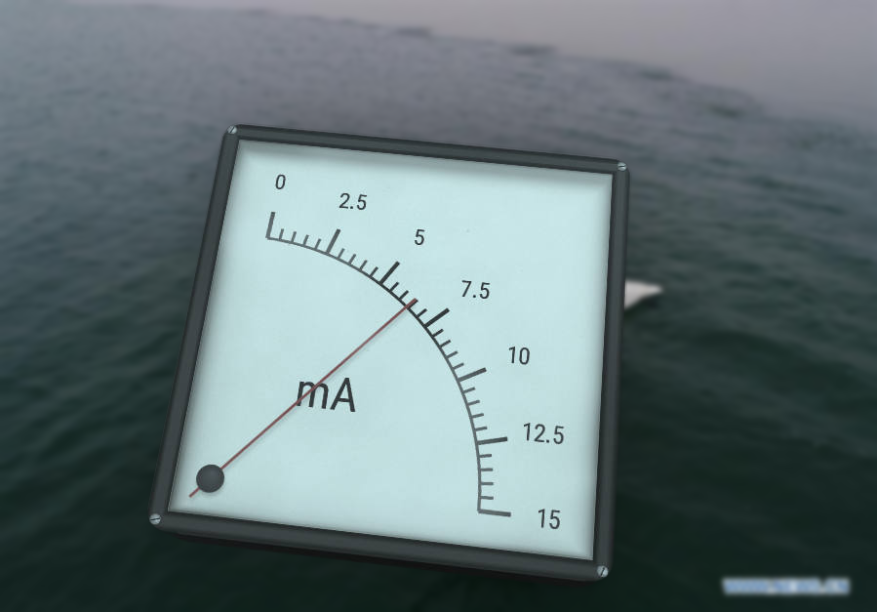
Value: 6.5 mA
